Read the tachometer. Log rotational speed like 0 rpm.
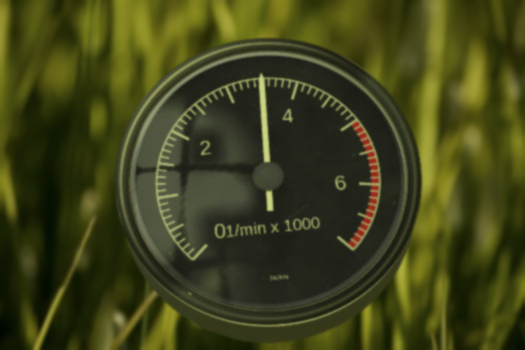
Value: 3500 rpm
